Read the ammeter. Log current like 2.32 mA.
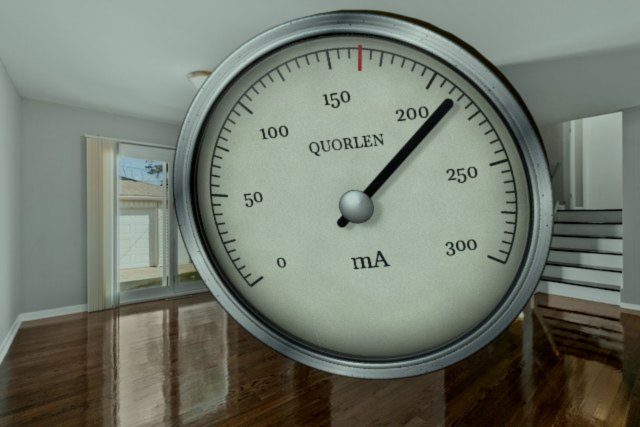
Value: 212.5 mA
